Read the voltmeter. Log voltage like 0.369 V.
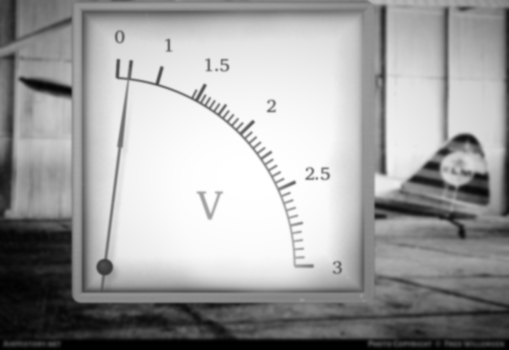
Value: 0.5 V
